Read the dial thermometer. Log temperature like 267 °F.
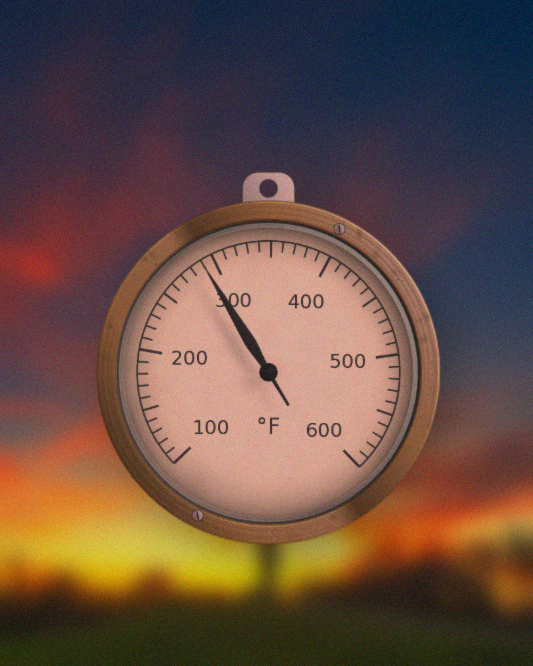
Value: 290 °F
